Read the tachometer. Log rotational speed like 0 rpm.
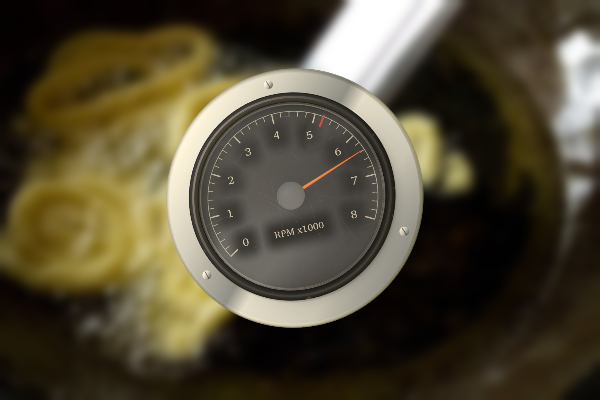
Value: 6400 rpm
